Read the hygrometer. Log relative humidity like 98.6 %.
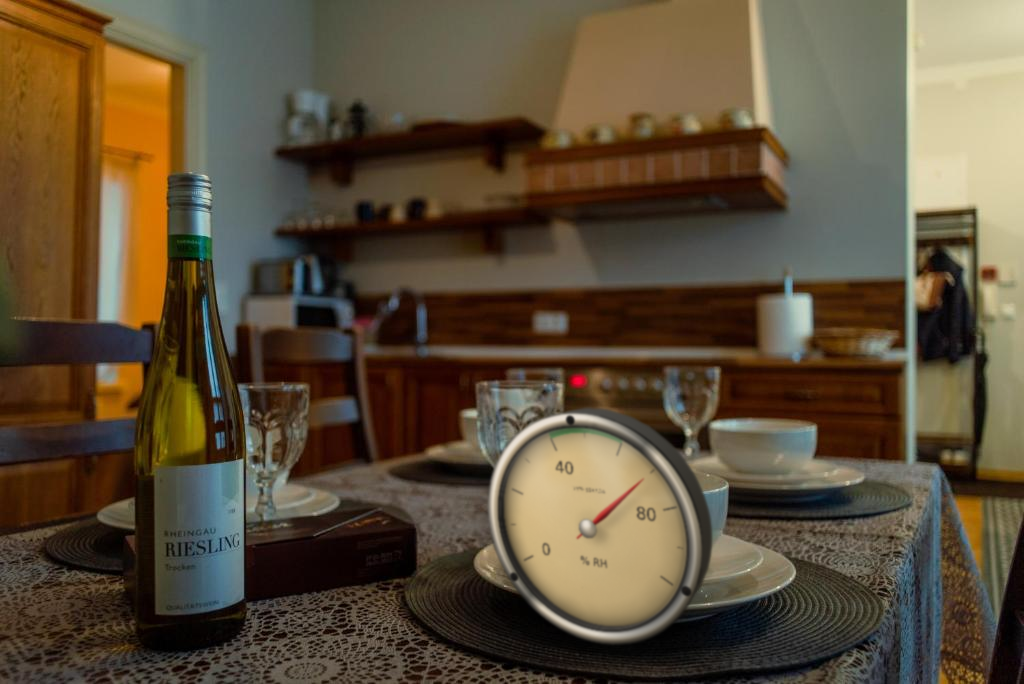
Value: 70 %
